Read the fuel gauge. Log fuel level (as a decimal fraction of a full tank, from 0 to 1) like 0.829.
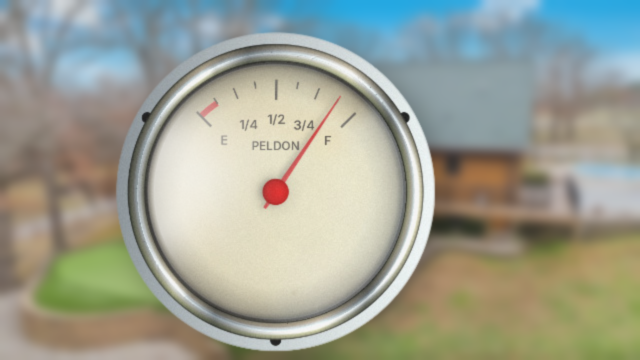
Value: 0.875
